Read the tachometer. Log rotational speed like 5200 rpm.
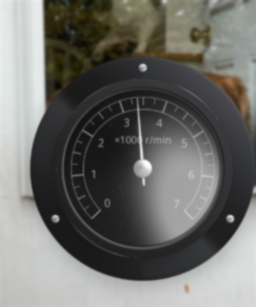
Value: 3375 rpm
